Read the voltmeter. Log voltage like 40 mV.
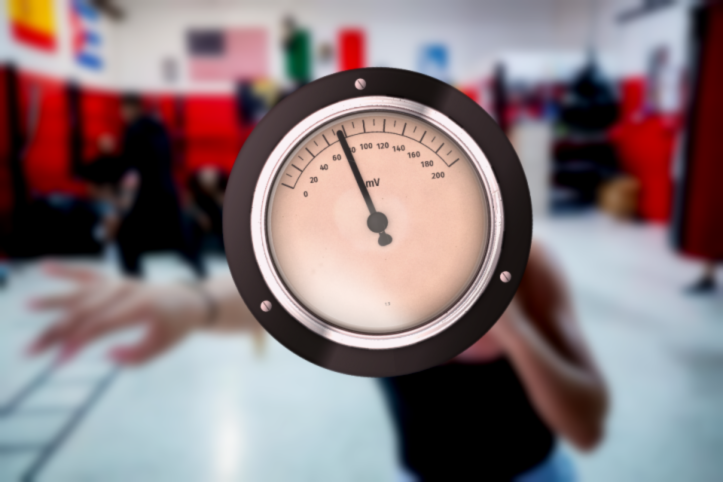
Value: 75 mV
